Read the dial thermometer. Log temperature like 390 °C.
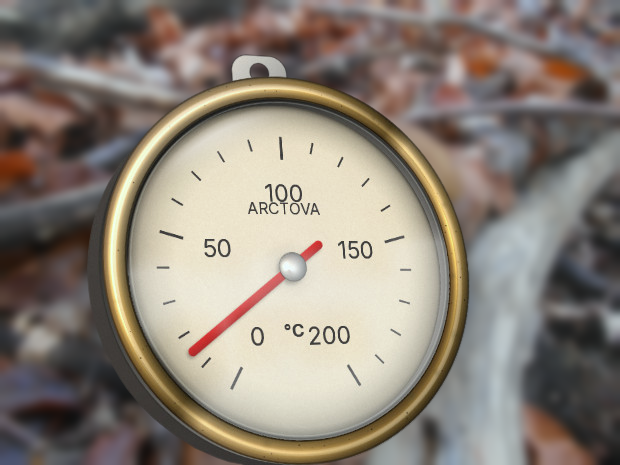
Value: 15 °C
